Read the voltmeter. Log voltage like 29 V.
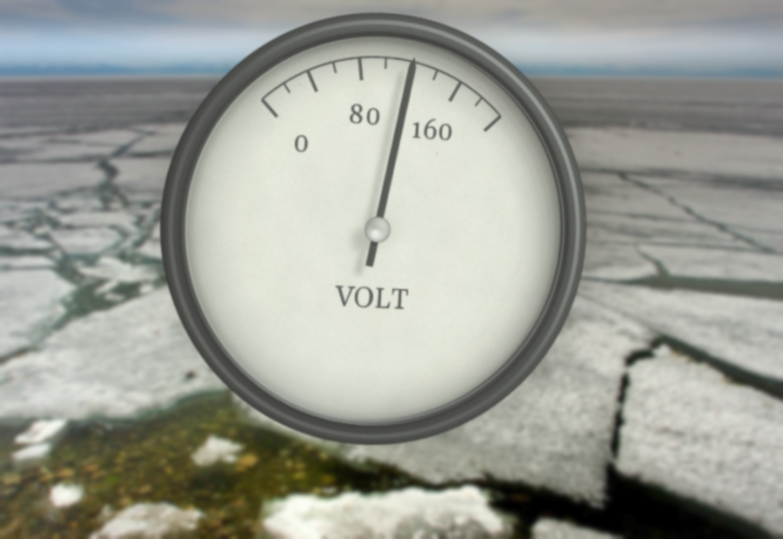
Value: 120 V
